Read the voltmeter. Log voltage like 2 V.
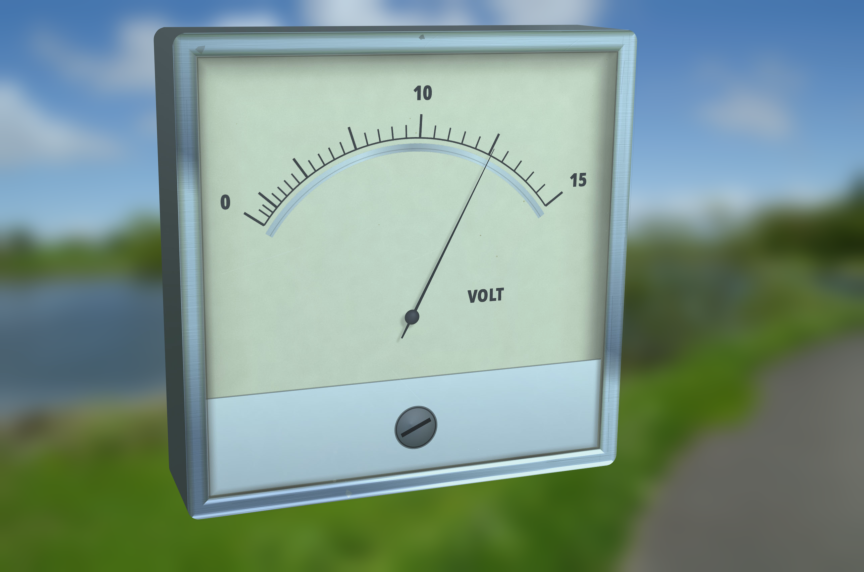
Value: 12.5 V
